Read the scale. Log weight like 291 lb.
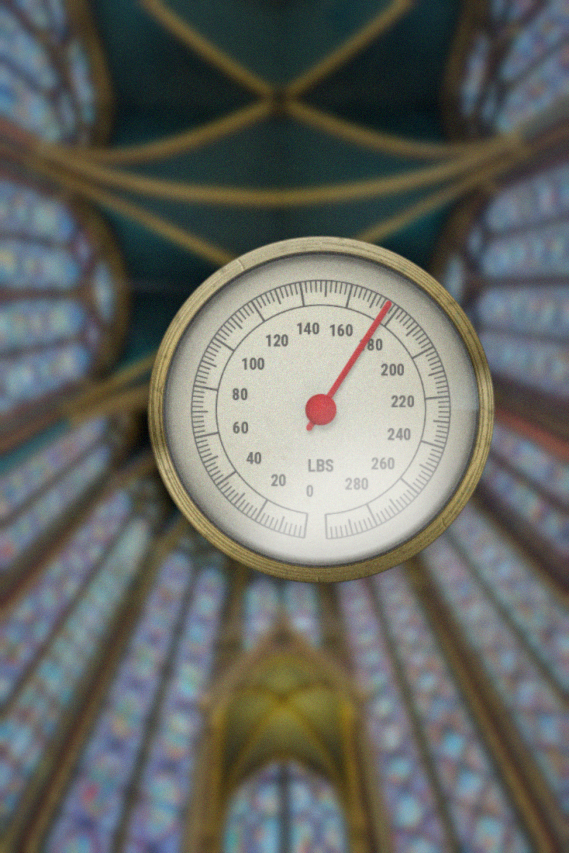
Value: 176 lb
